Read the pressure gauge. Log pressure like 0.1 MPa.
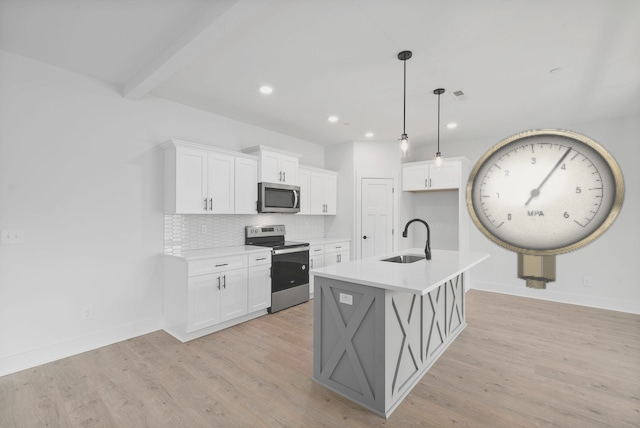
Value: 3.8 MPa
